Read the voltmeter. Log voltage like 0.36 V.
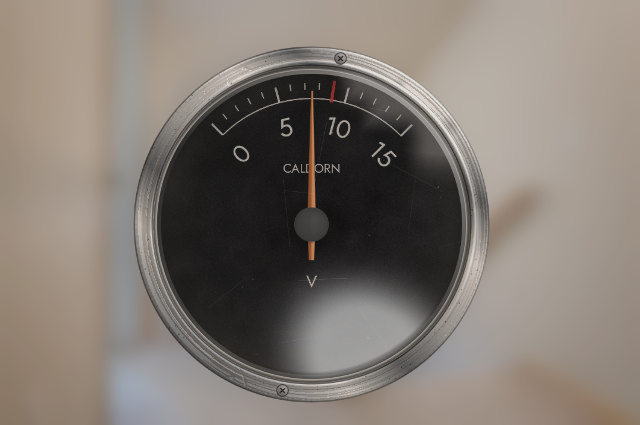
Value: 7.5 V
